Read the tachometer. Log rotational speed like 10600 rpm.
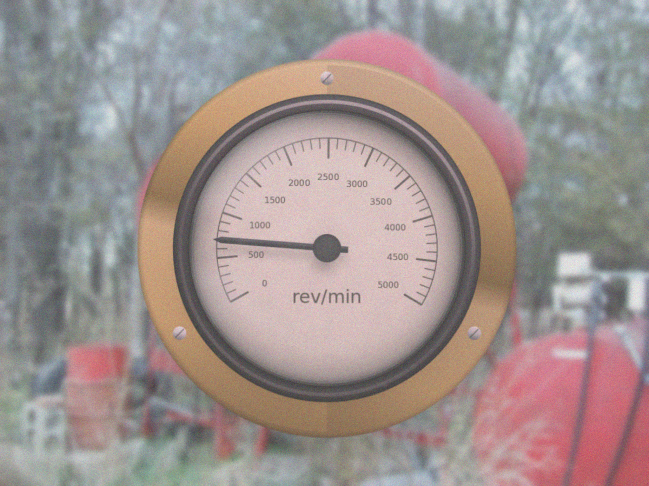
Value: 700 rpm
